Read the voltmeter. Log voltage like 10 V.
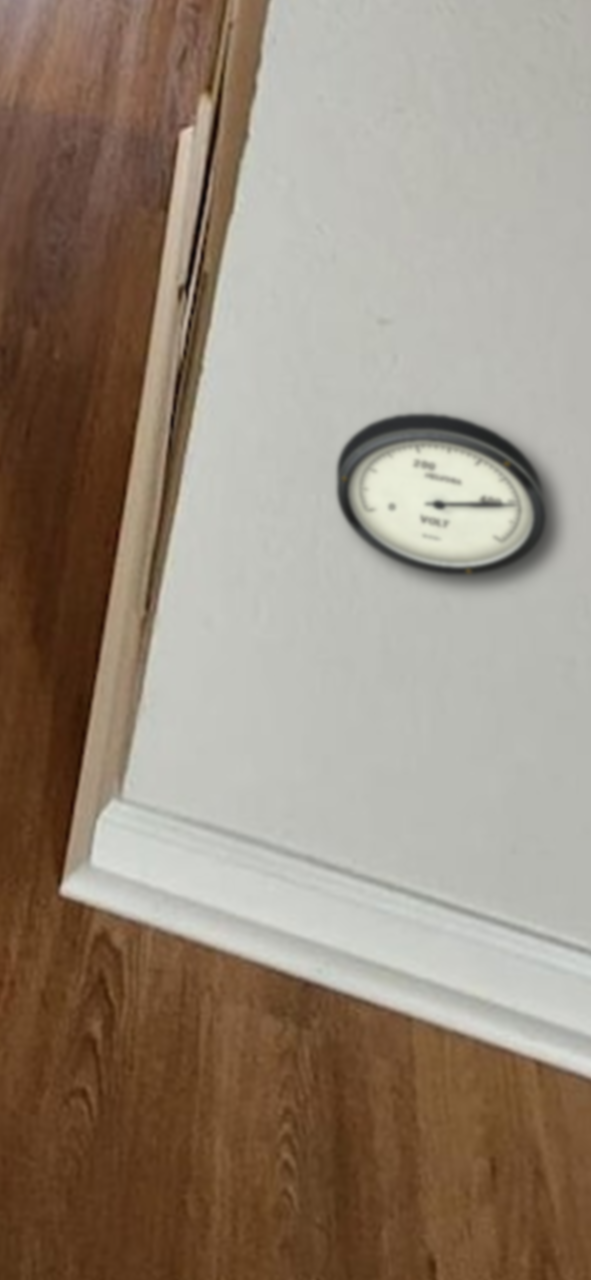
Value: 400 V
